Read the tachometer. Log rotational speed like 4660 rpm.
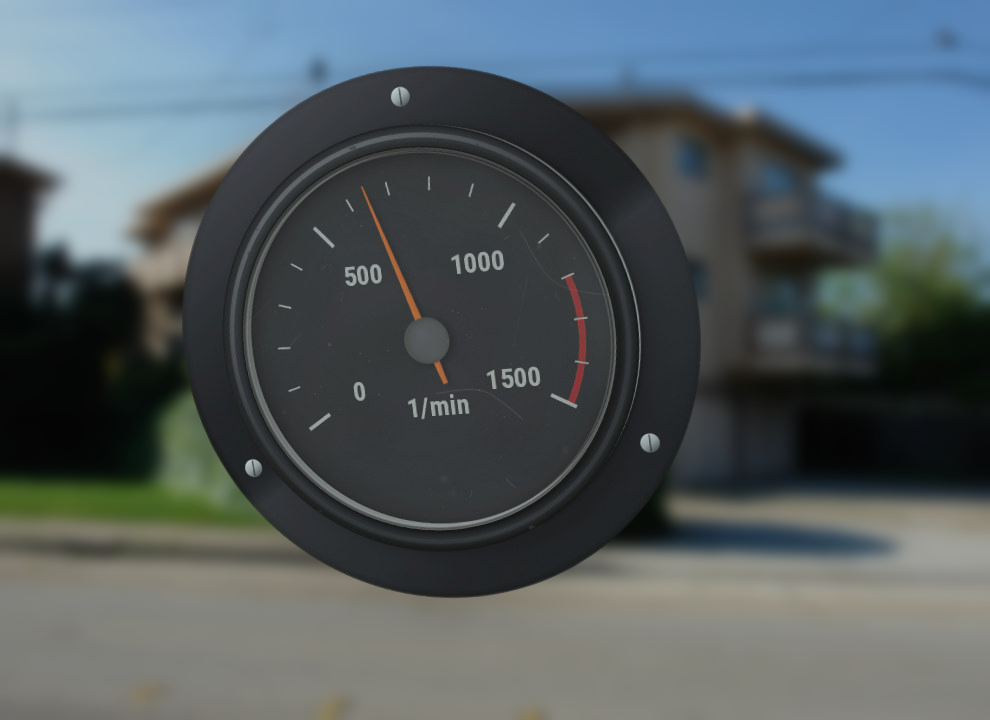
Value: 650 rpm
